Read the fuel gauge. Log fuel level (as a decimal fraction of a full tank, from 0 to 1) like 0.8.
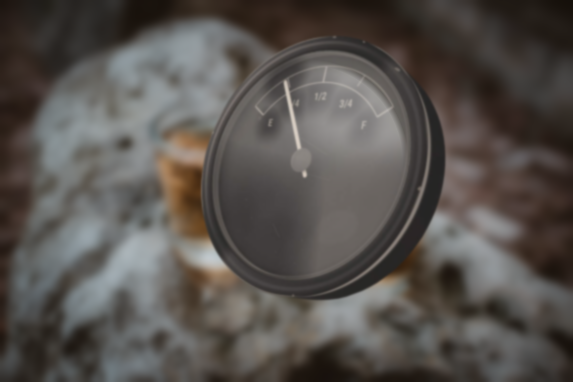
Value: 0.25
